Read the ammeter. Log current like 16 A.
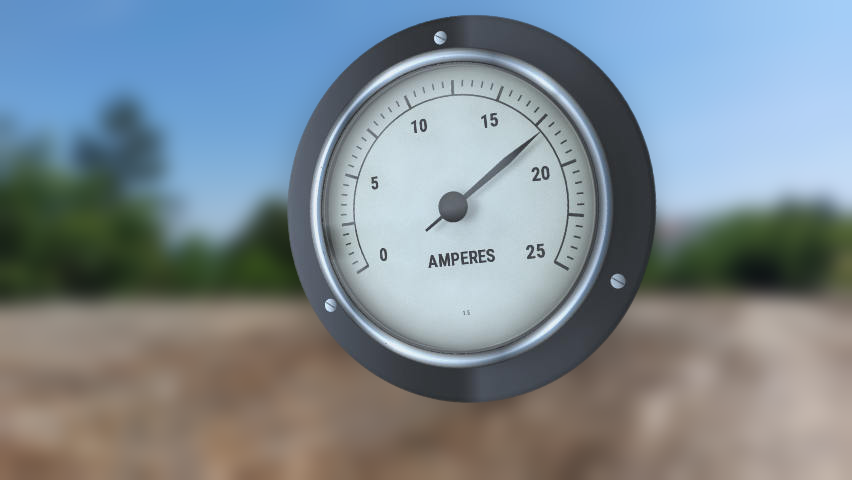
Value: 18 A
